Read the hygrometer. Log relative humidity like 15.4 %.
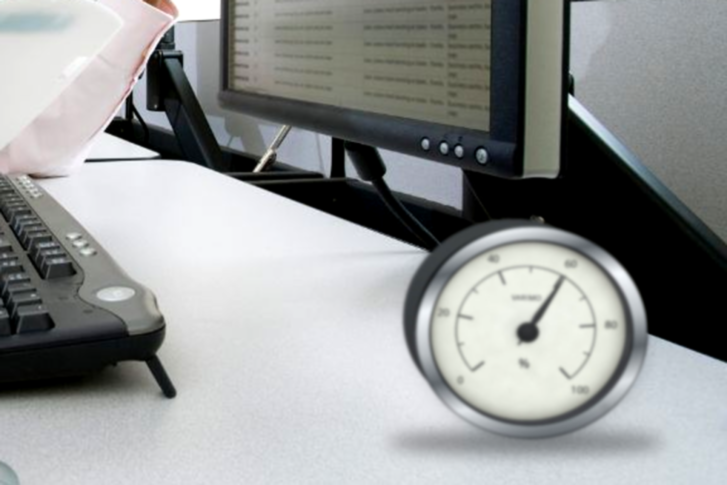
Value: 60 %
